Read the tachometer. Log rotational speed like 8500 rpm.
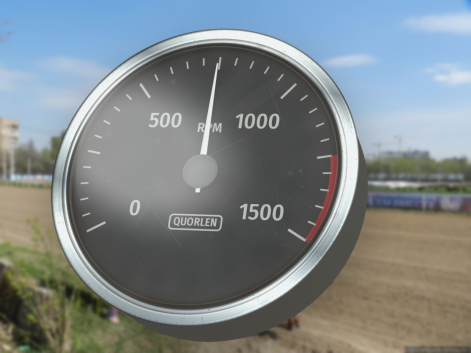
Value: 750 rpm
